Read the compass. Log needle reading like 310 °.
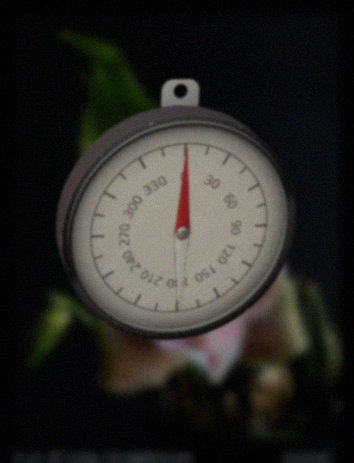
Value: 0 °
